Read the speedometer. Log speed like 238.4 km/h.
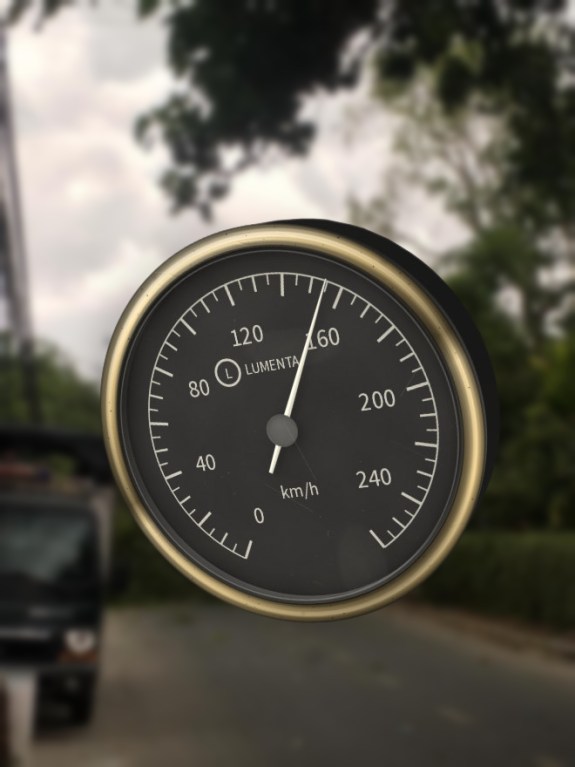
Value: 155 km/h
